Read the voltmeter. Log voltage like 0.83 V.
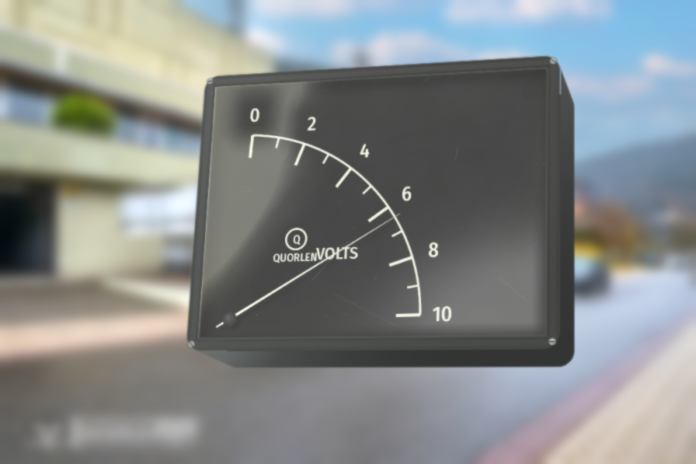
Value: 6.5 V
